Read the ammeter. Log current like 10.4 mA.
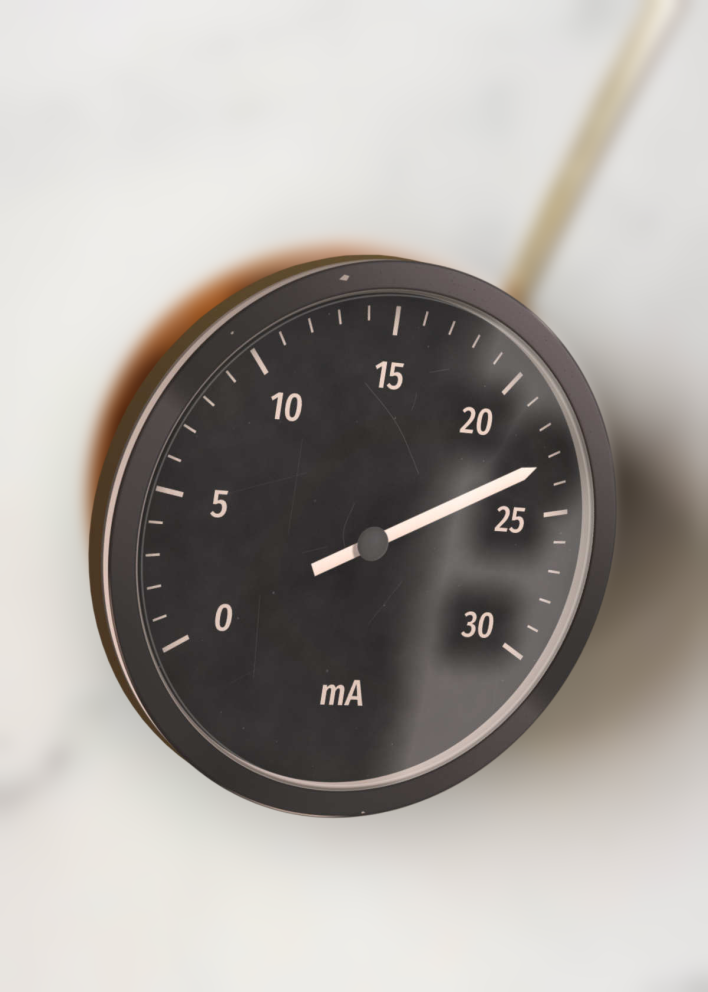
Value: 23 mA
